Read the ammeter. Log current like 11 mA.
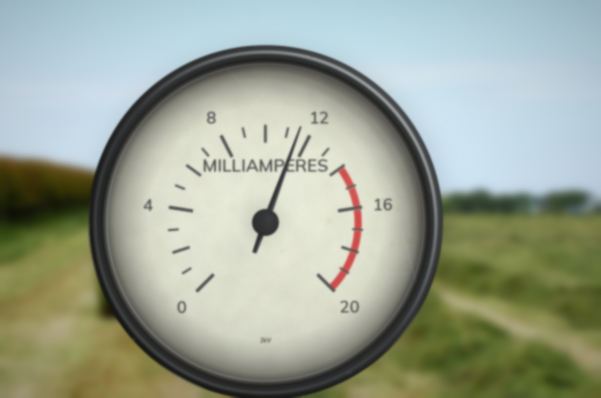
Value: 11.5 mA
